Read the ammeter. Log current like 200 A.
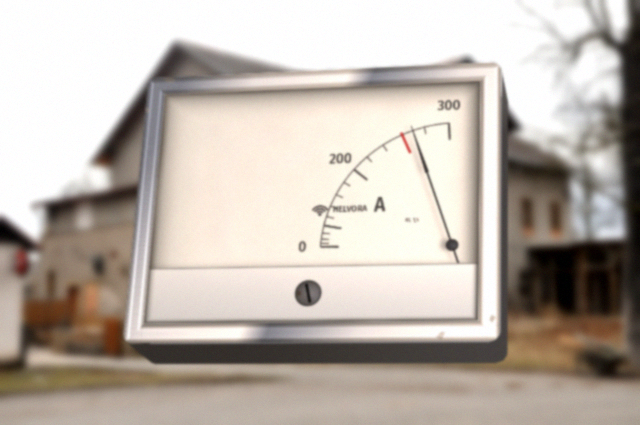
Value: 270 A
